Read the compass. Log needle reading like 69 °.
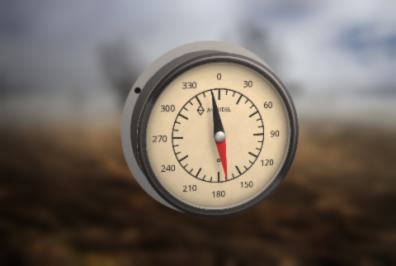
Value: 170 °
